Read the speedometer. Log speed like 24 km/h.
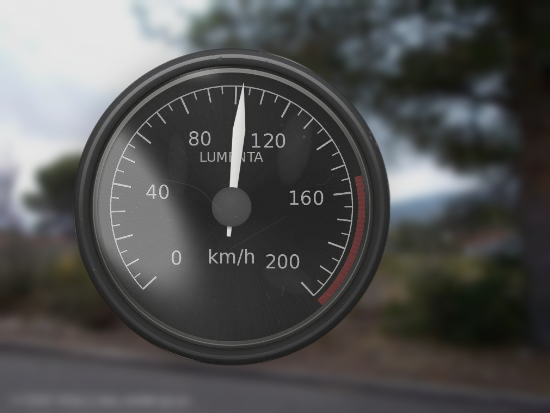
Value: 102.5 km/h
